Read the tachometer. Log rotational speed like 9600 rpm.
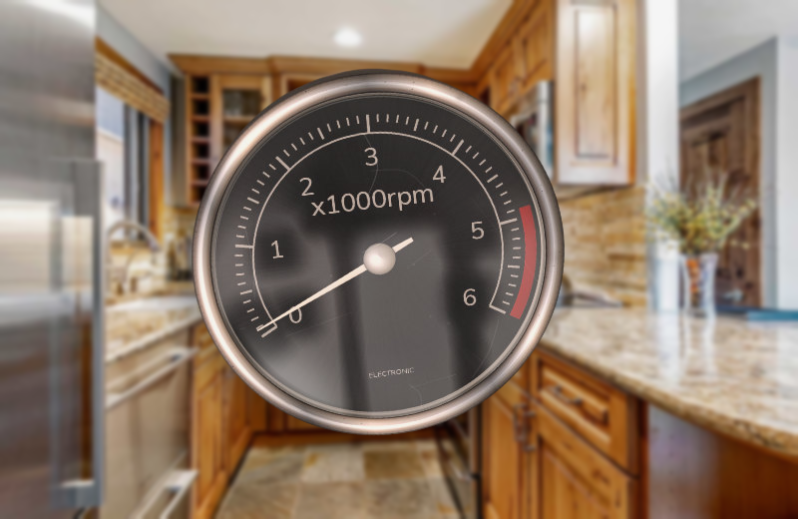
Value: 100 rpm
